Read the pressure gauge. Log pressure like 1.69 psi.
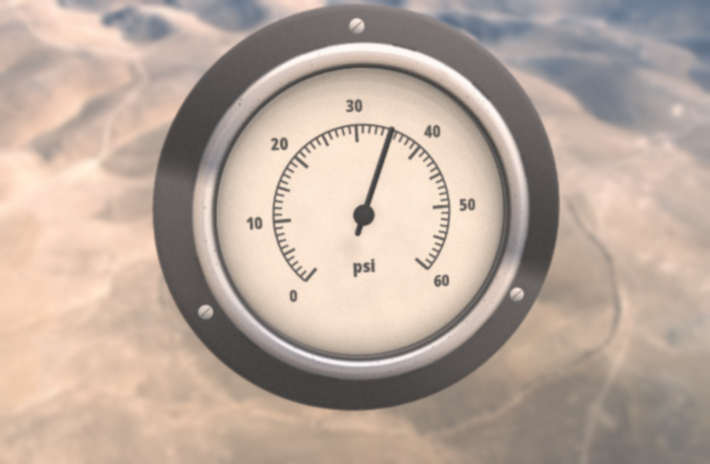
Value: 35 psi
